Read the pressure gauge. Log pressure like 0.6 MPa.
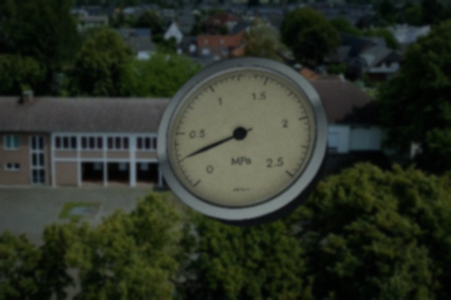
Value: 0.25 MPa
